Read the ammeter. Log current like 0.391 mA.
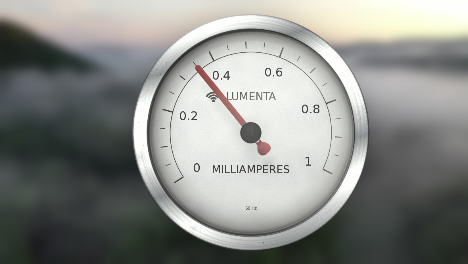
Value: 0.35 mA
